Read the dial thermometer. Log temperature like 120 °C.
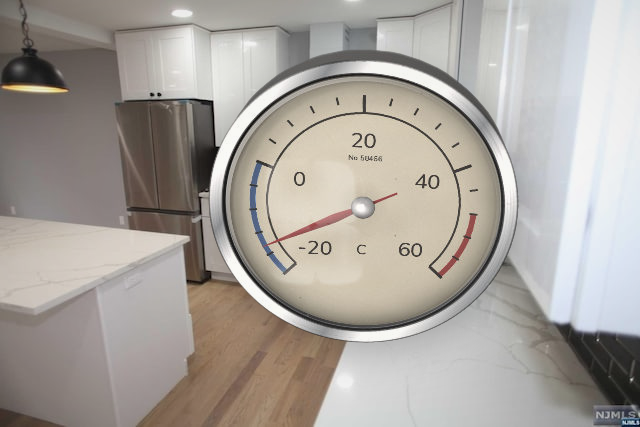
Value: -14 °C
